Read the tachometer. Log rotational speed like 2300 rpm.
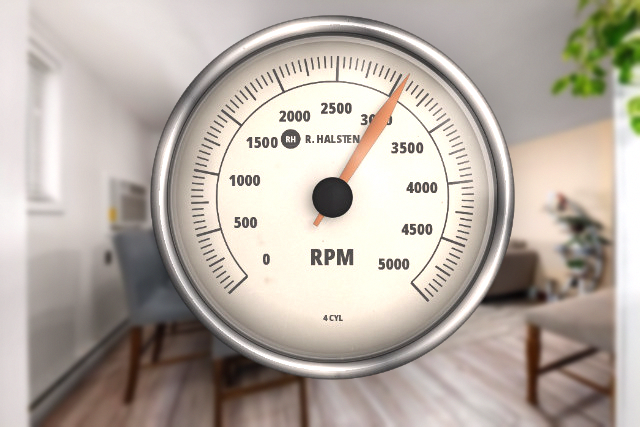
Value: 3050 rpm
